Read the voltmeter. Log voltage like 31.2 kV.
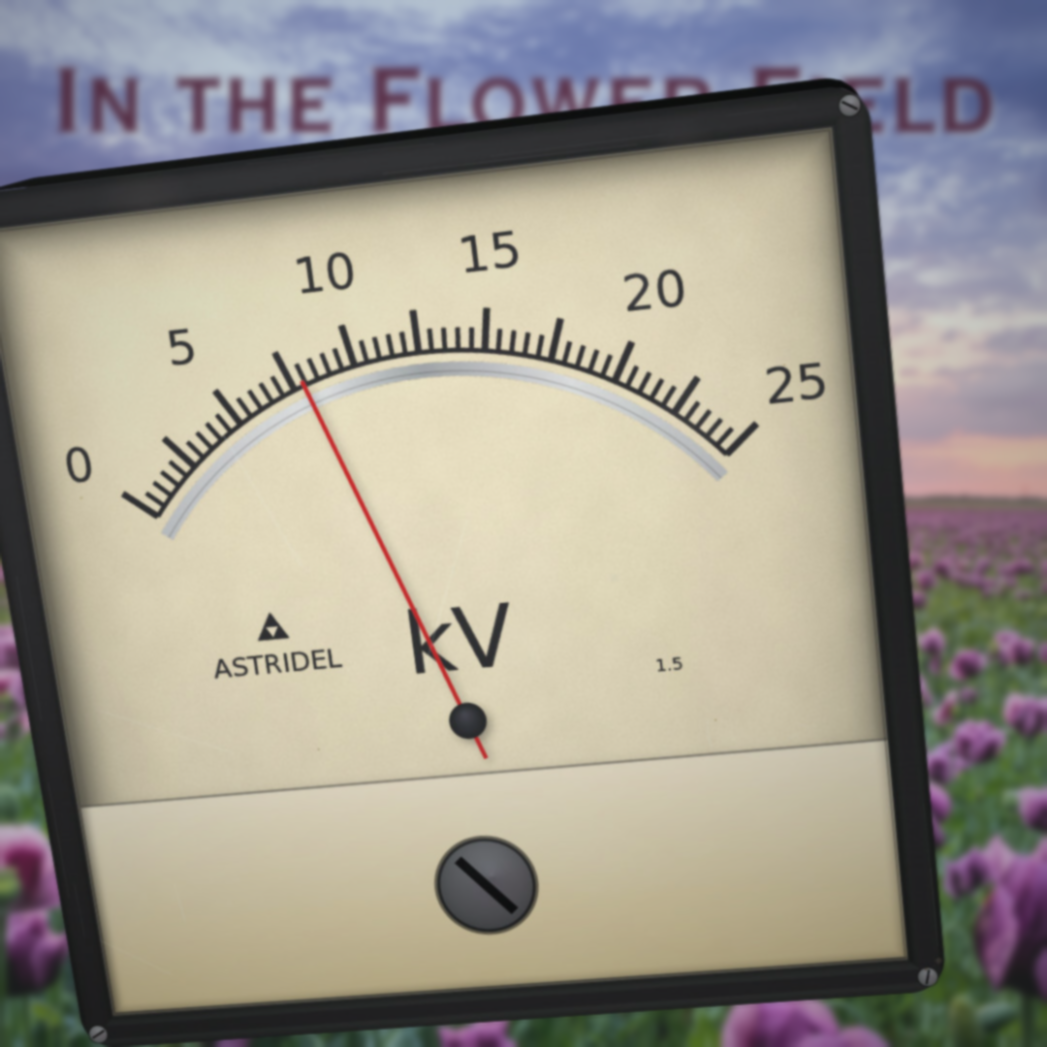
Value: 8 kV
